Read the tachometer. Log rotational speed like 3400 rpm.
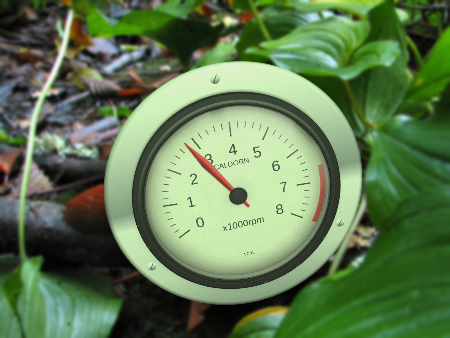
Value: 2800 rpm
